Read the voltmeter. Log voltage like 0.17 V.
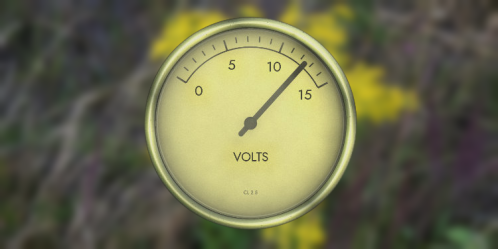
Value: 12.5 V
